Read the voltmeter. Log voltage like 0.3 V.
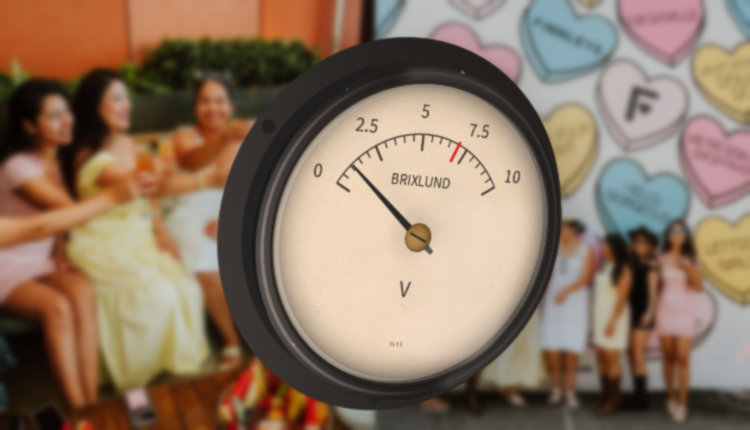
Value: 1 V
